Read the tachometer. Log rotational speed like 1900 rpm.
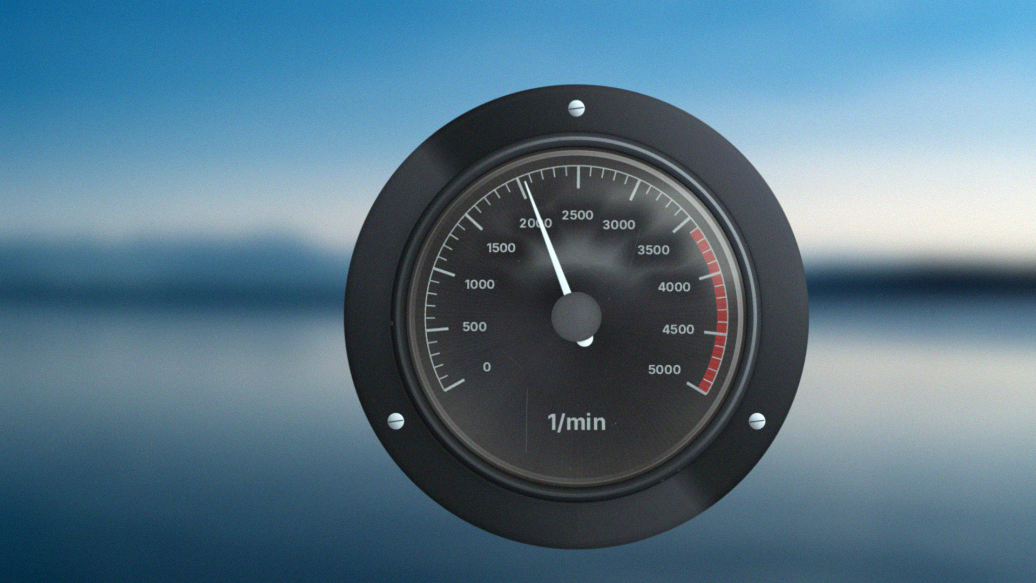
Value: 2050 rpm
